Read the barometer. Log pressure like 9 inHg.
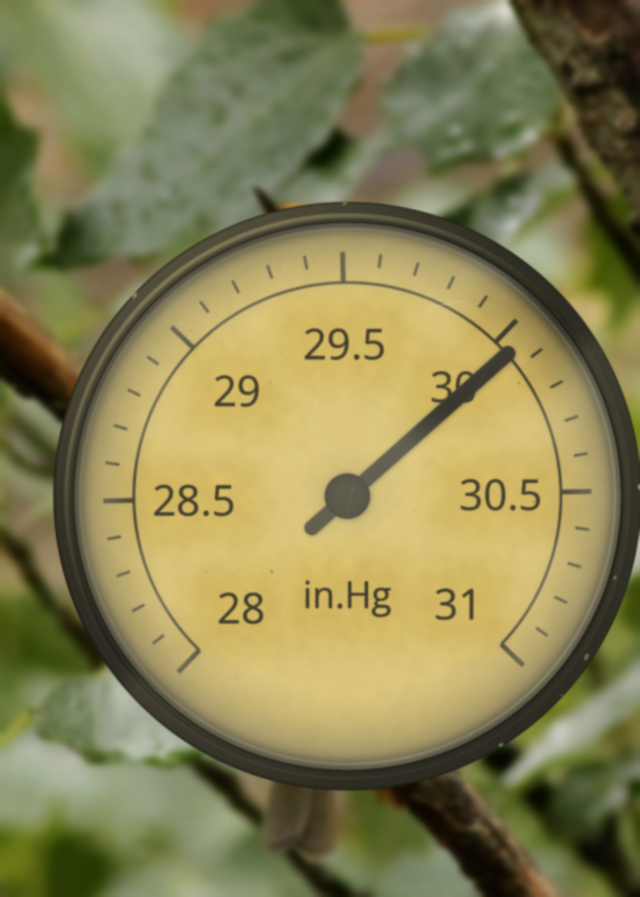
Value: 30.05 inHg
